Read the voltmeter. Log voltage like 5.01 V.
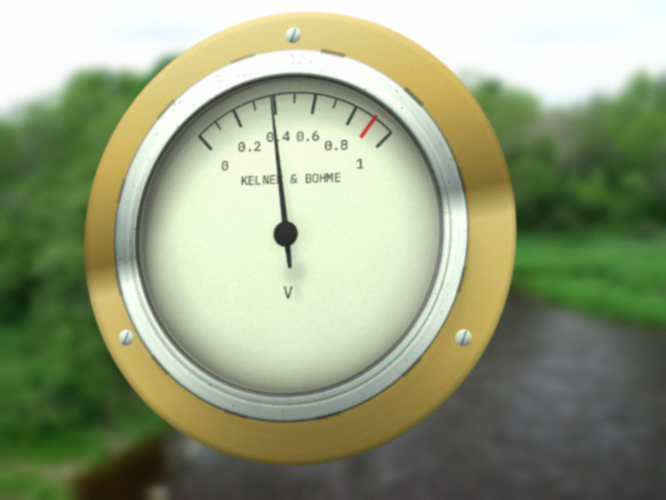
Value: 0.4 V
